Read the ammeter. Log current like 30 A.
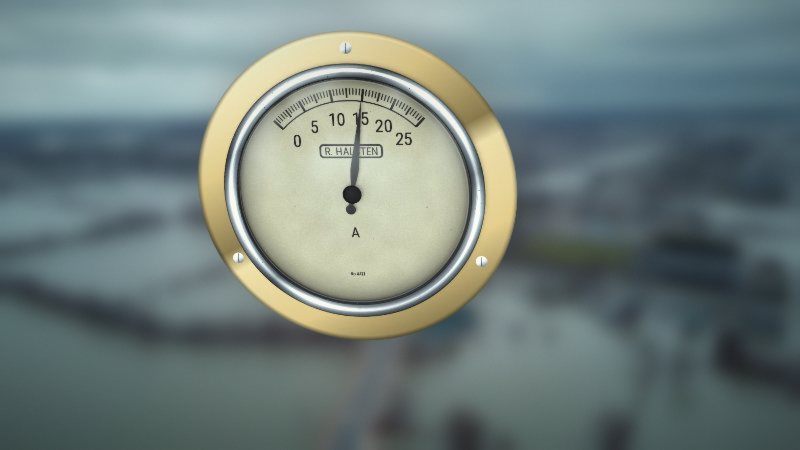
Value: 15 A
